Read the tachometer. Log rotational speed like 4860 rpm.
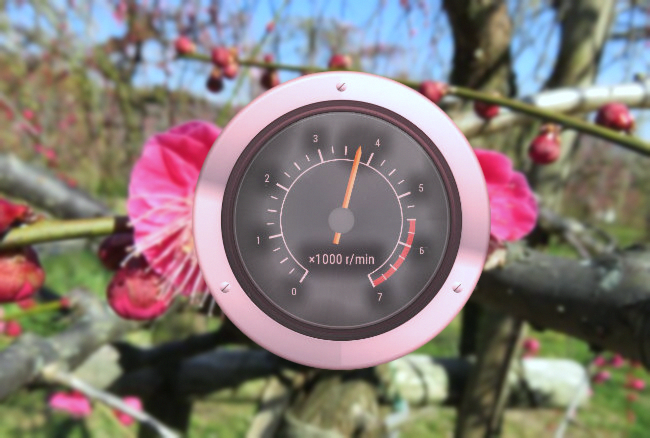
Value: 3750 rpm
